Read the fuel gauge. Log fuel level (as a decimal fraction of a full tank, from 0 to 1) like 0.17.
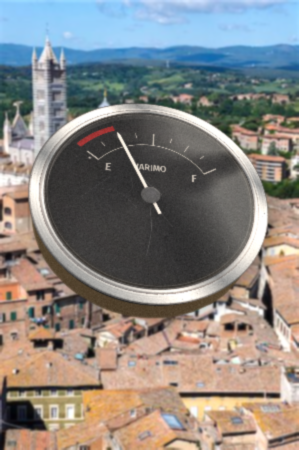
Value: 0.25
